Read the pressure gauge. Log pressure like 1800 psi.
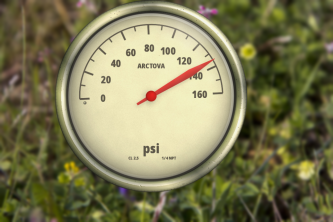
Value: 135 psi
